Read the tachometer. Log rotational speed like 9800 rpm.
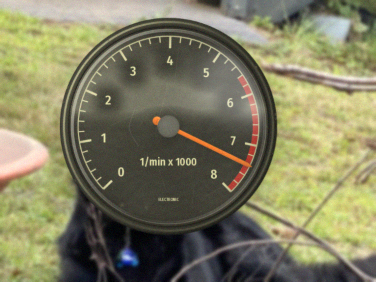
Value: 7400 rpm
